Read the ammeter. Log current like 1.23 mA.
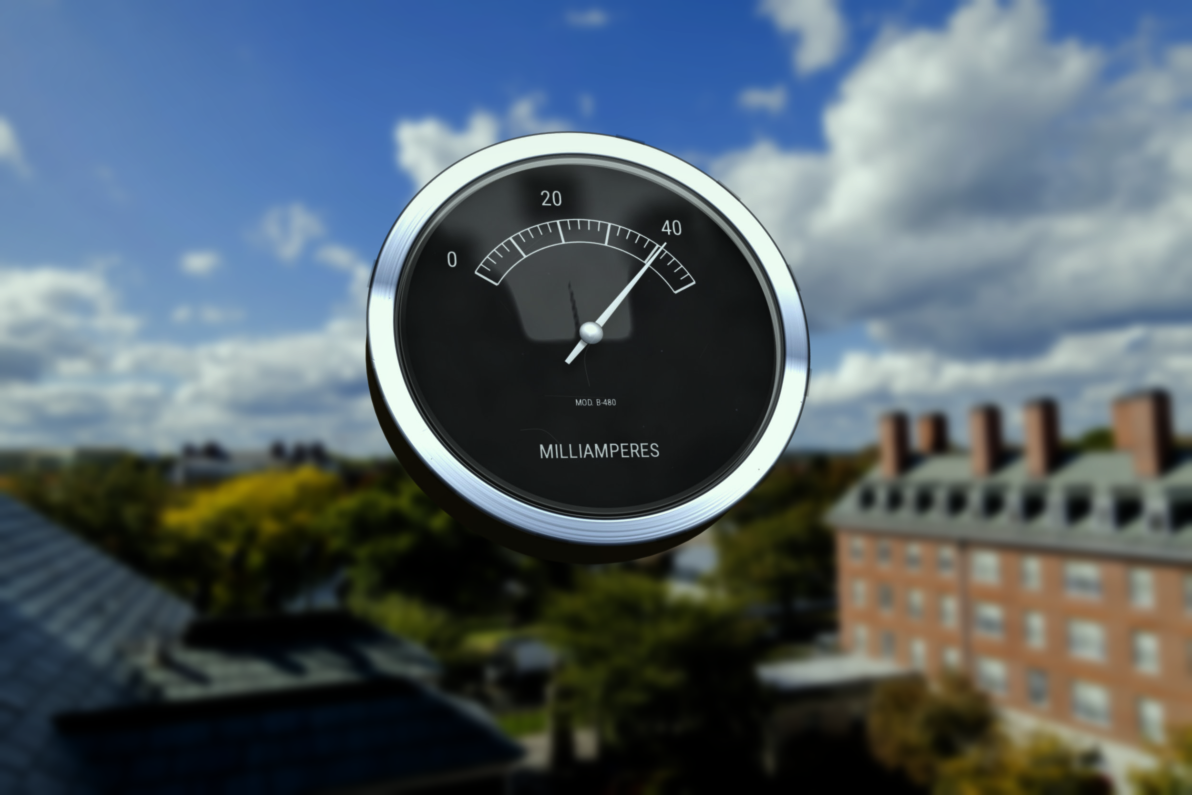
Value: 41 mA
